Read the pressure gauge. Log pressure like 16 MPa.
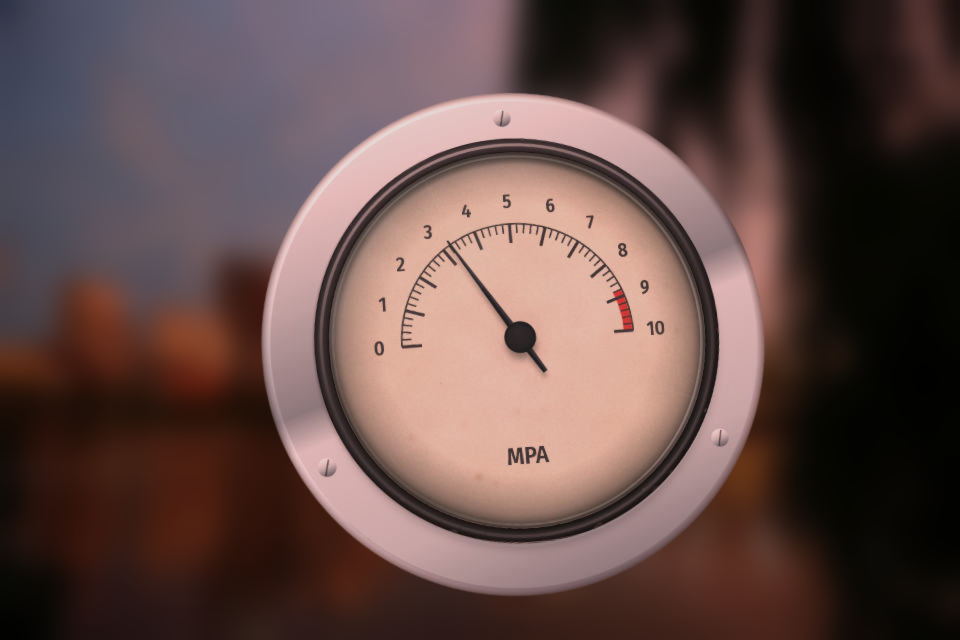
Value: 3.2 MPa
